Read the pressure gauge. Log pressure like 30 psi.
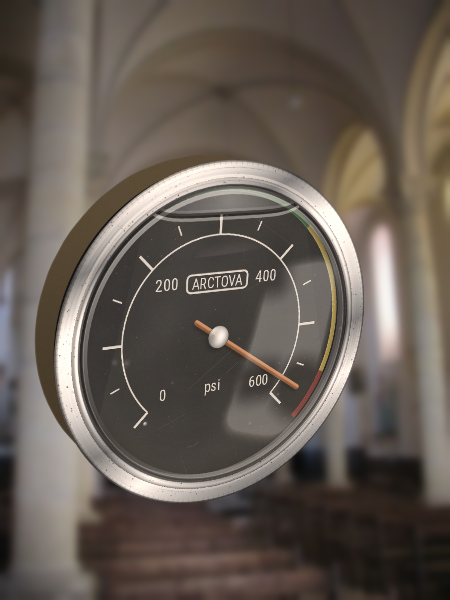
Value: 575 psi
